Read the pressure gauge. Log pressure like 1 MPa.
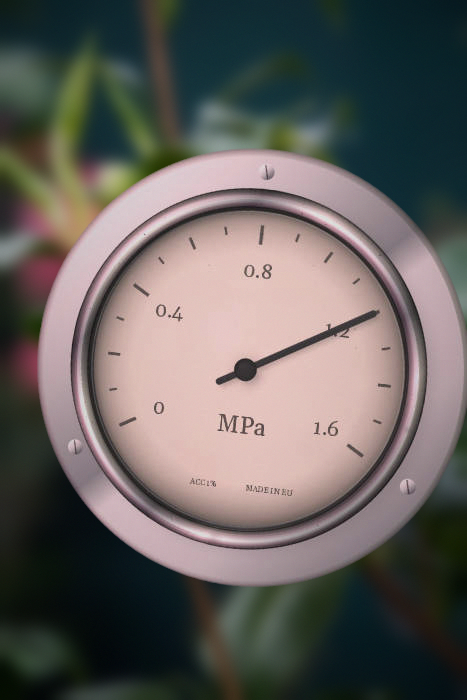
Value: 1.2 MPa
